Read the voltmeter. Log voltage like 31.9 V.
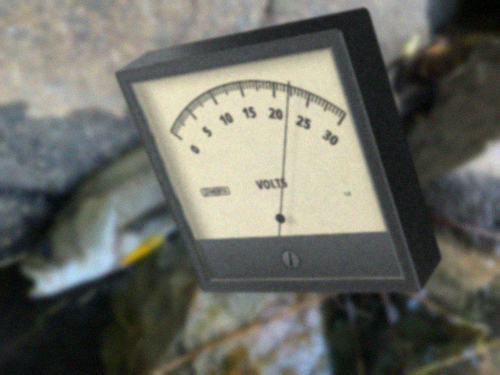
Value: 22.5 V
